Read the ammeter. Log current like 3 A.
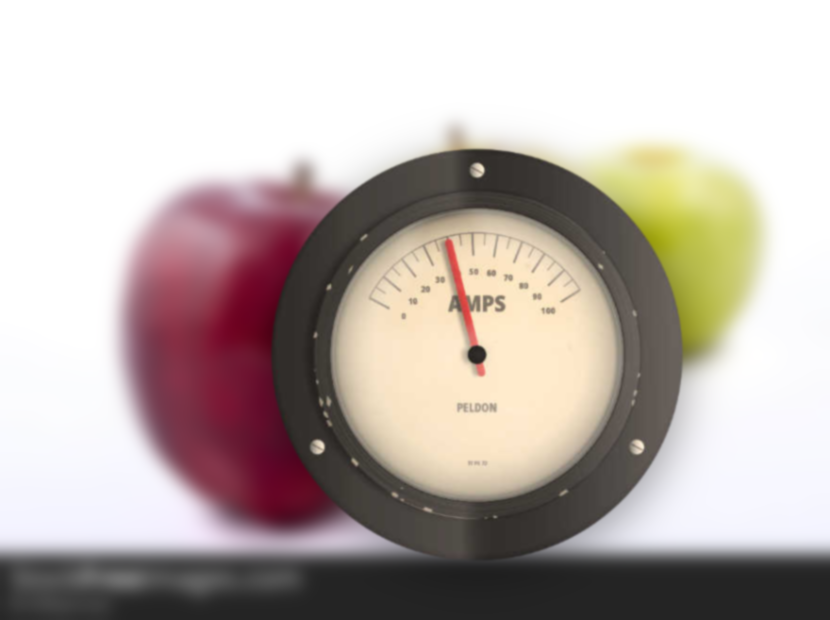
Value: 40 A
